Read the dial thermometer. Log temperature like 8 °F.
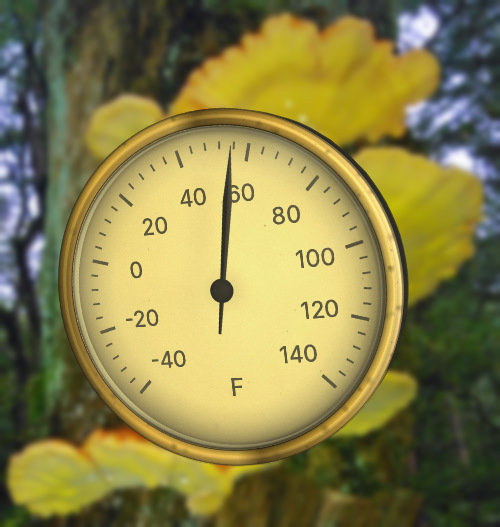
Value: 56 °F
